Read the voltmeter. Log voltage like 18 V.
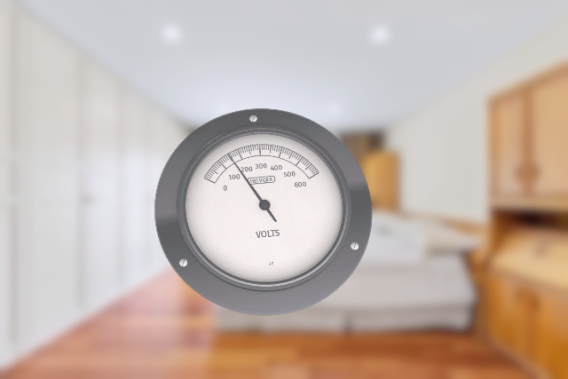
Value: 150 V
